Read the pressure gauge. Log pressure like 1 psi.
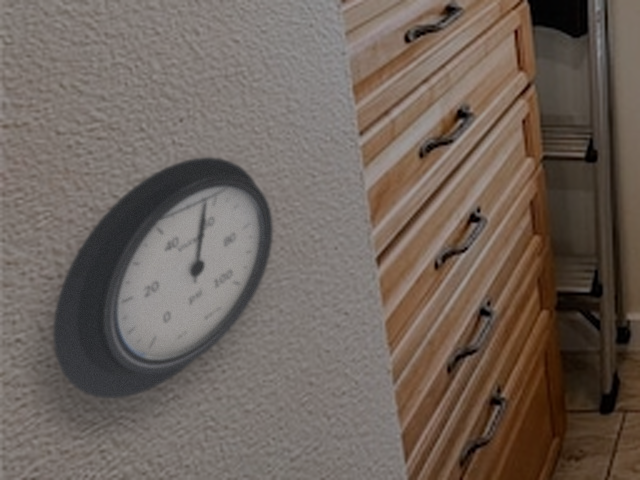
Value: 55 psi
